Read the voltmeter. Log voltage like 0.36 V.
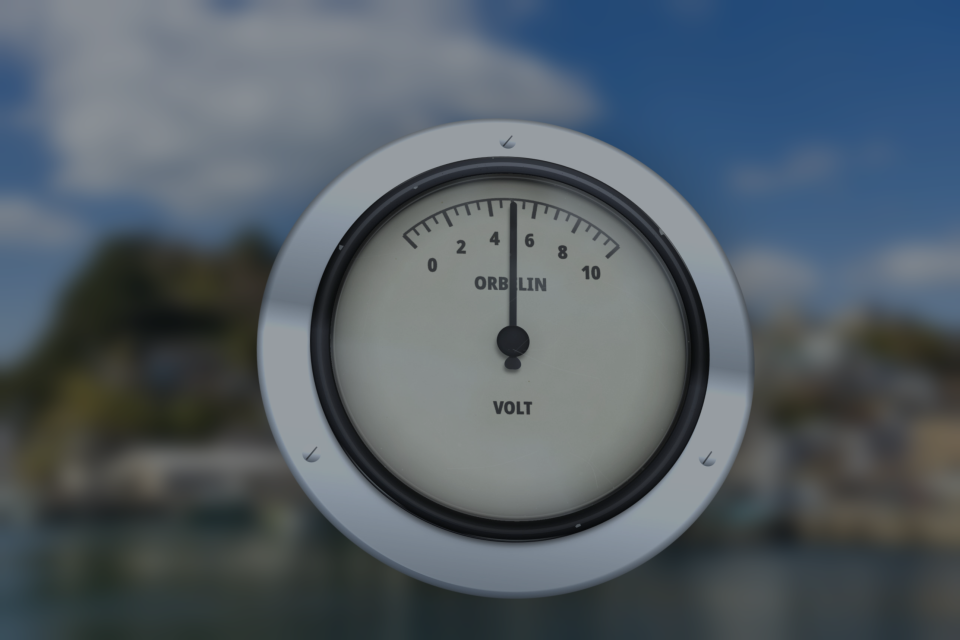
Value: 5 V
